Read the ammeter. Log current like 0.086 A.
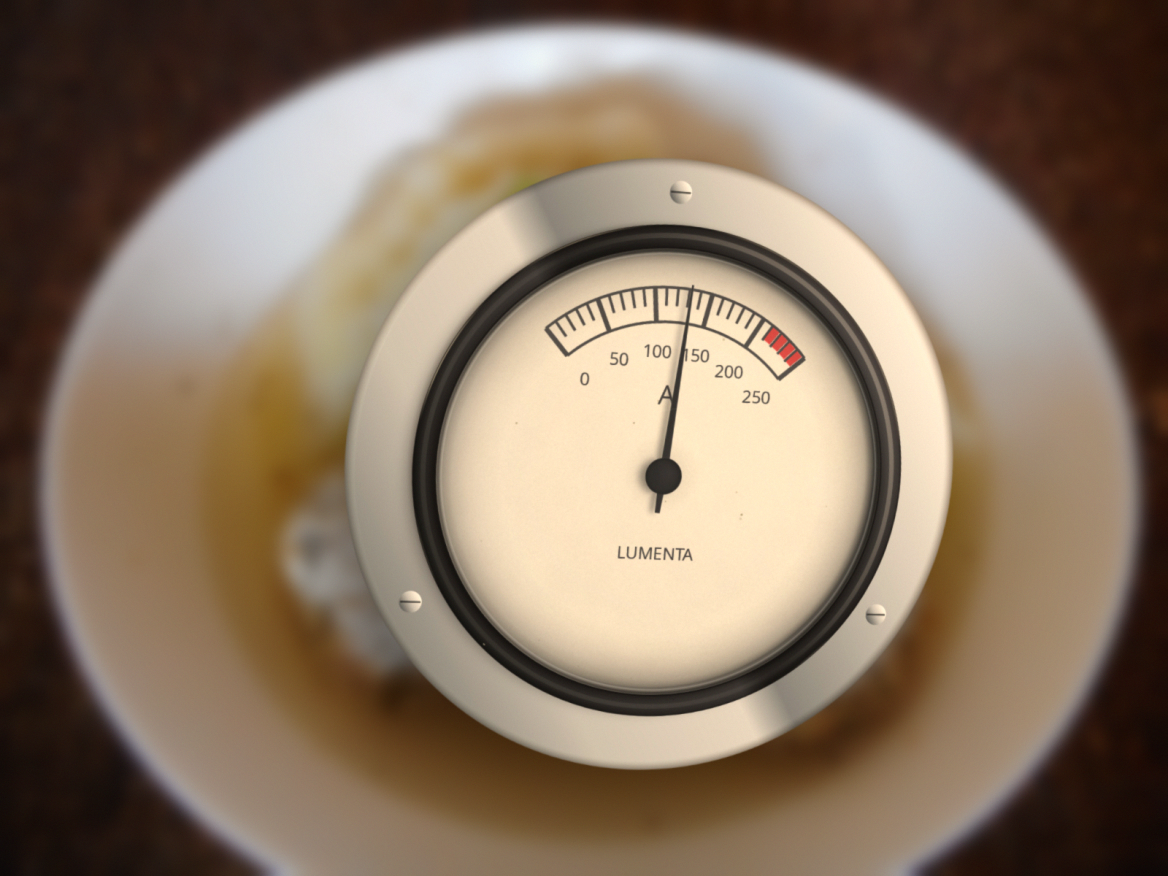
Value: 130 A
